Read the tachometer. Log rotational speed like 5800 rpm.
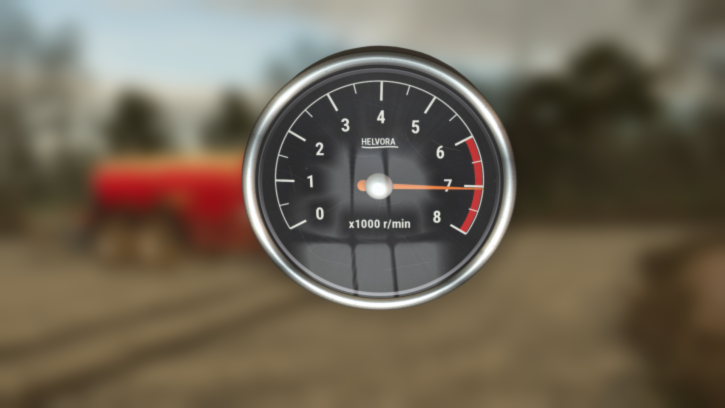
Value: 7000 rpm
